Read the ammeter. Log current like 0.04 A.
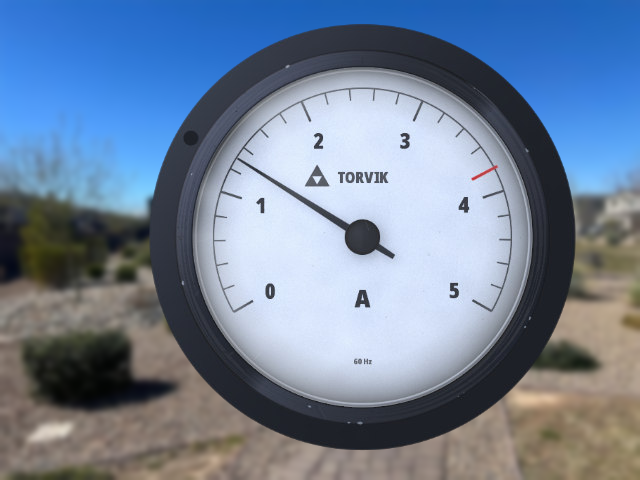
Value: 1.3 A
